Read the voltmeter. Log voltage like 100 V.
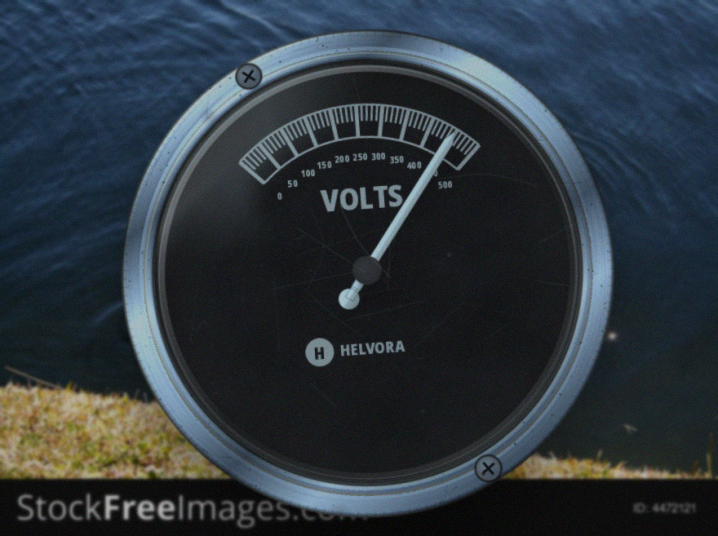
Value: 450 V
